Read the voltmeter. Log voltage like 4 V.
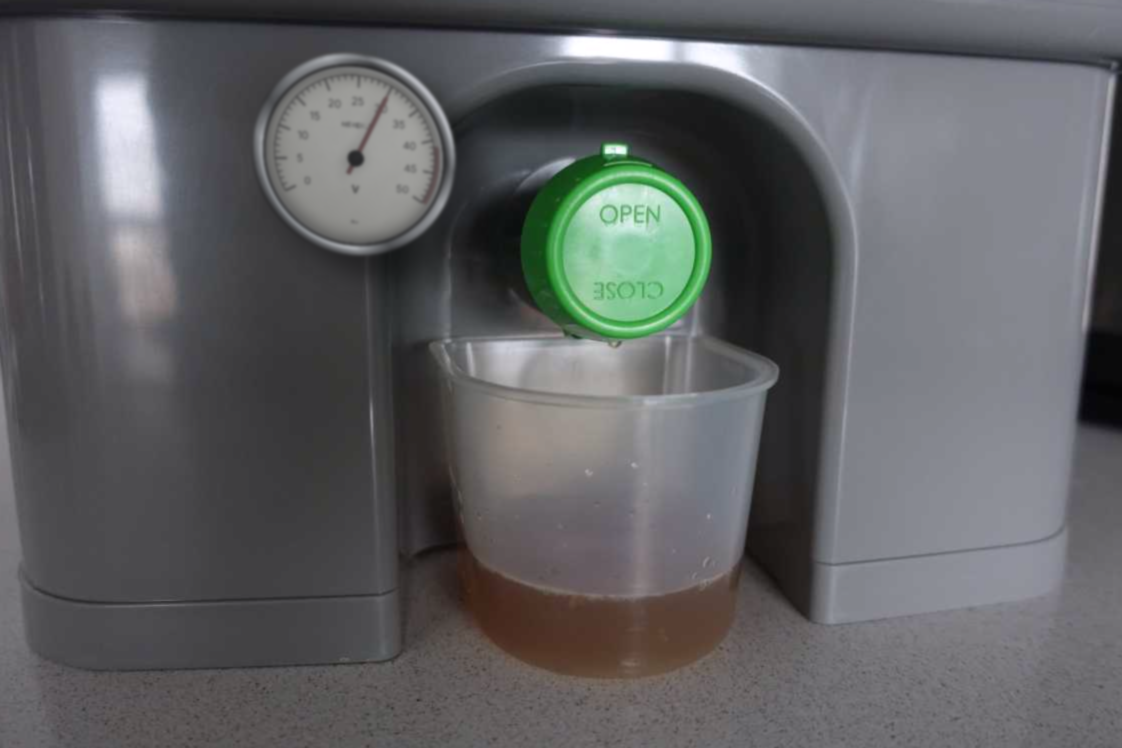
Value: 30 V
